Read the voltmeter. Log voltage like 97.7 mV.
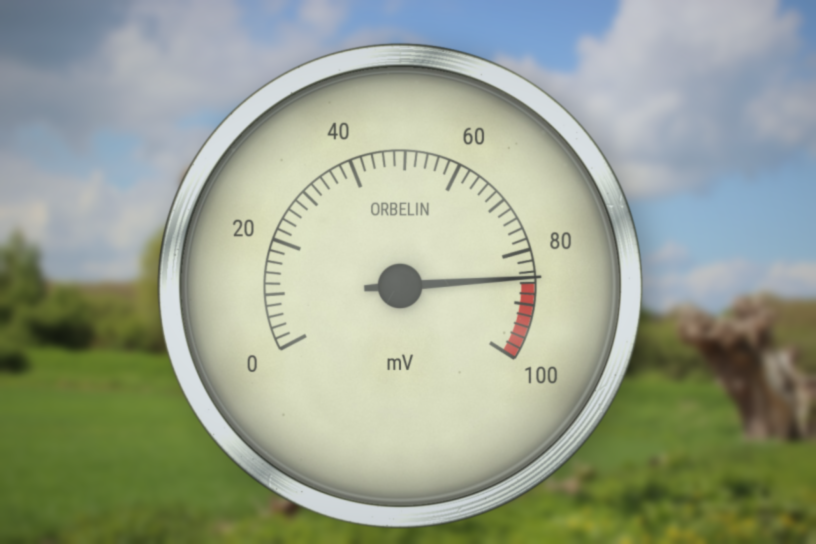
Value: 85 mV
